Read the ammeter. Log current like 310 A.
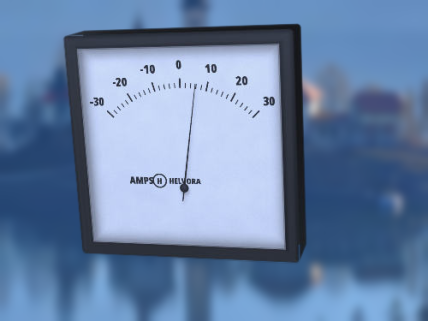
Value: 6 A
